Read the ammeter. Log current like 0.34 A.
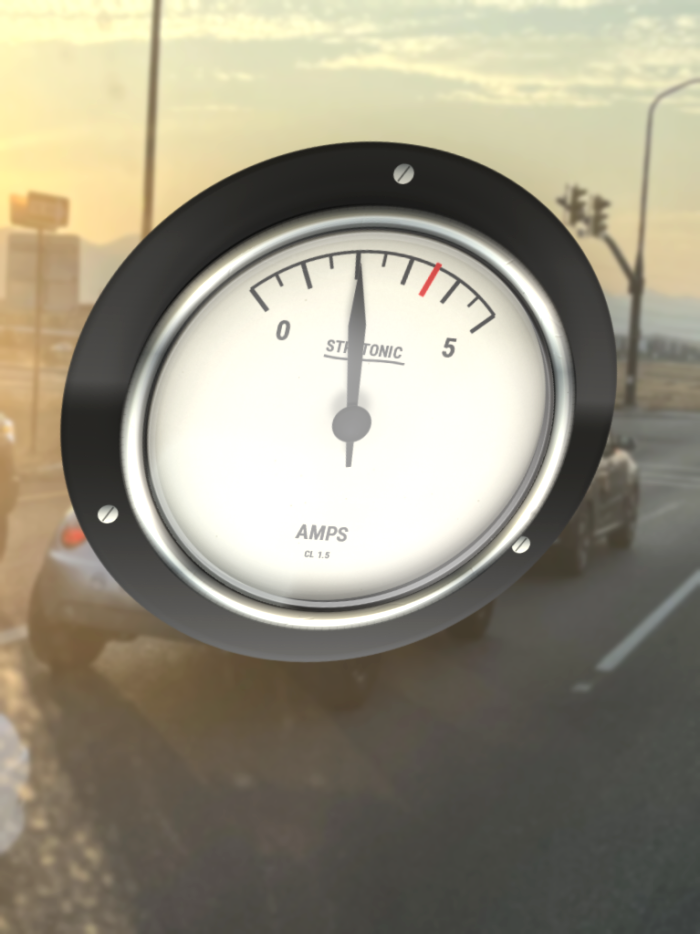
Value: 2 A
